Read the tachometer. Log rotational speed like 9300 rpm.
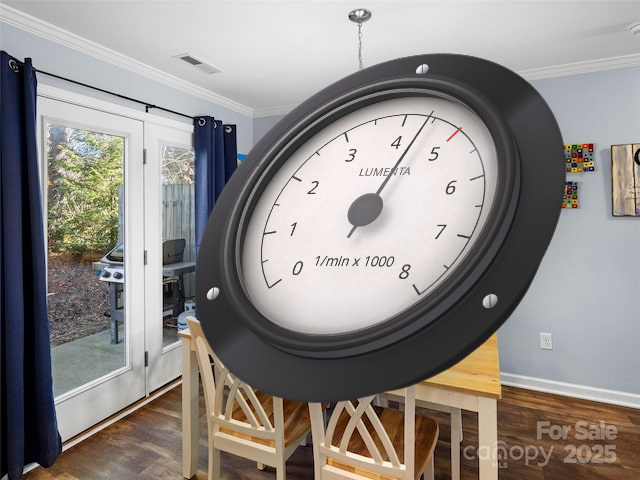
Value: 4500 rpm
